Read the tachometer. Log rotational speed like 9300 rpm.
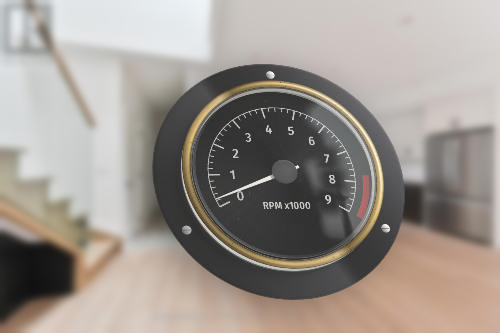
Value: 200 rpm
